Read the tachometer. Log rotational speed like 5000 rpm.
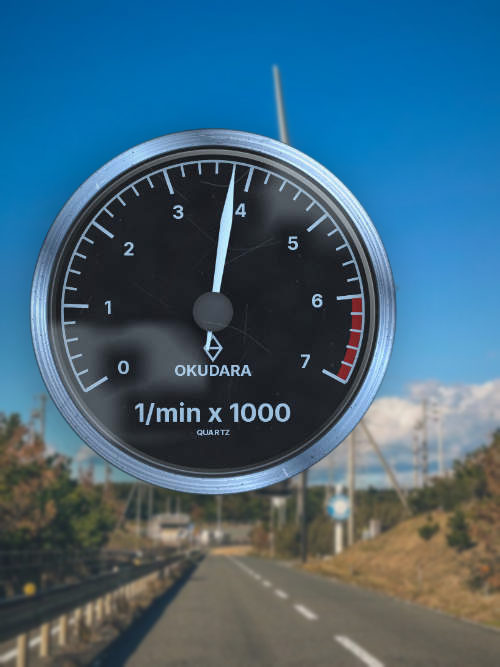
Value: 3800 rpm
